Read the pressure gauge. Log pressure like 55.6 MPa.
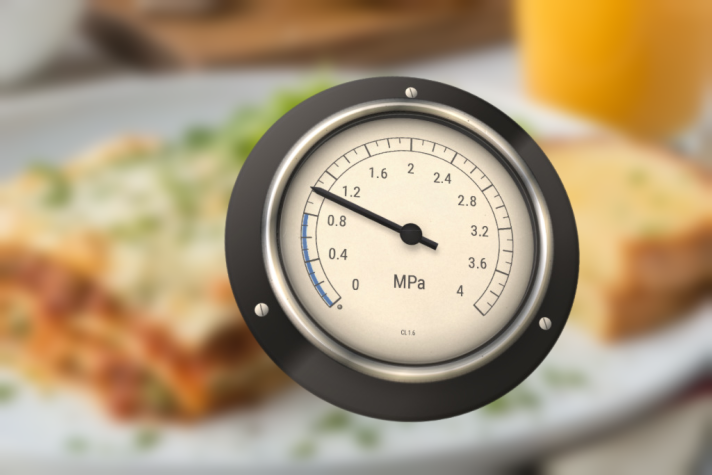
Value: 1 MPa
